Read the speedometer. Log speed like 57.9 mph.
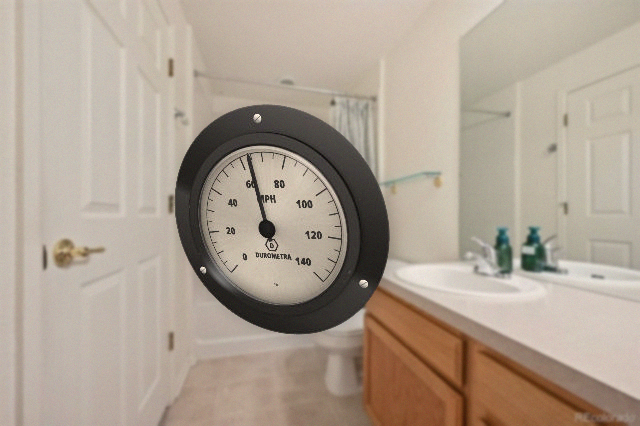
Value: 65 mph
